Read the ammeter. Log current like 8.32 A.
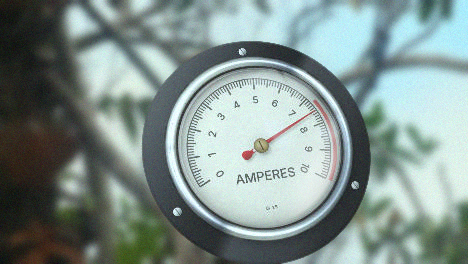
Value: 7.5 A
